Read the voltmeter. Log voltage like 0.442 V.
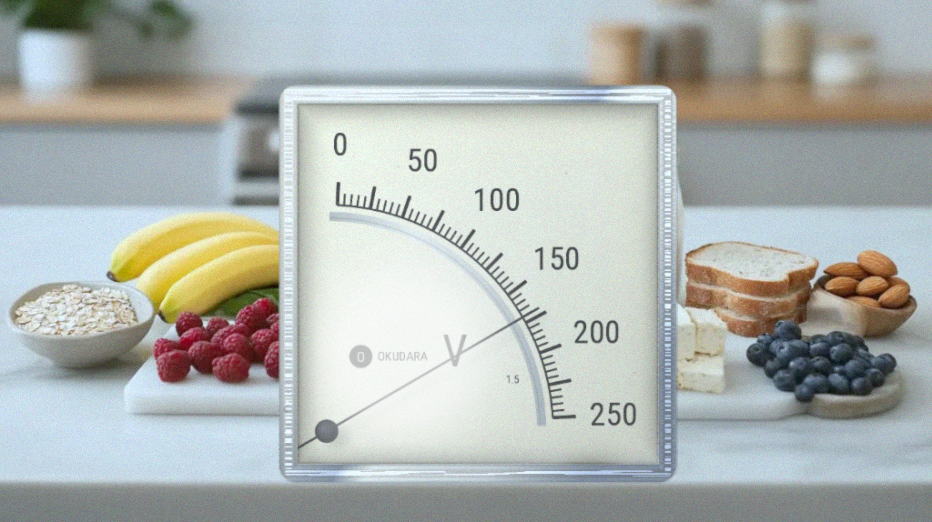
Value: 170 V
